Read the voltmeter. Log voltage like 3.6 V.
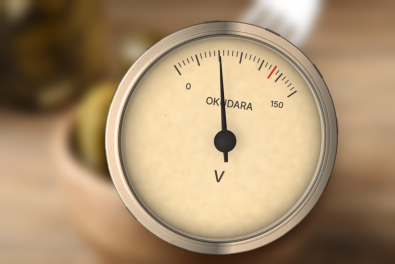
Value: 50 V
